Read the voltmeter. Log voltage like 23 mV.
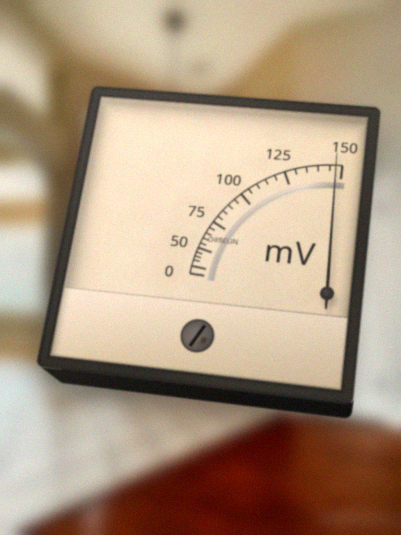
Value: 147.5 mV
